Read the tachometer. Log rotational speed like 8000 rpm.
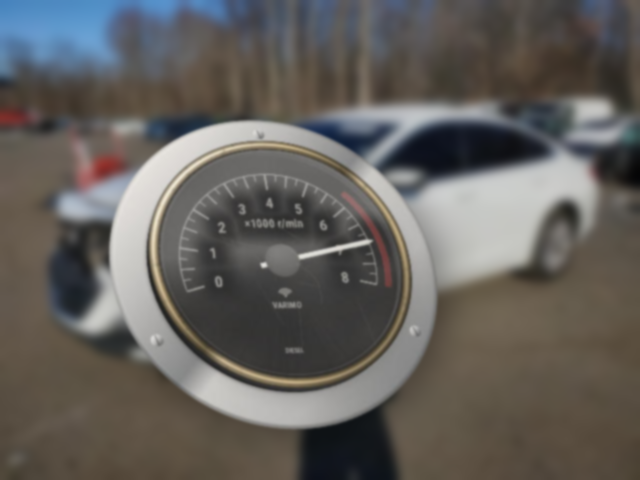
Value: 7000 rpm
